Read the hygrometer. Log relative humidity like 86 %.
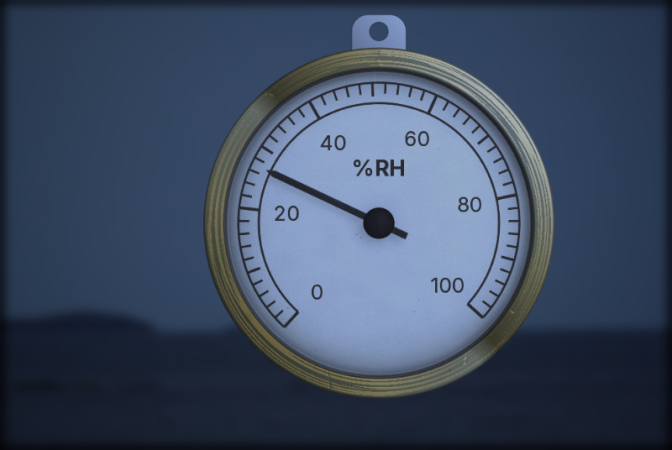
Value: 27 %
